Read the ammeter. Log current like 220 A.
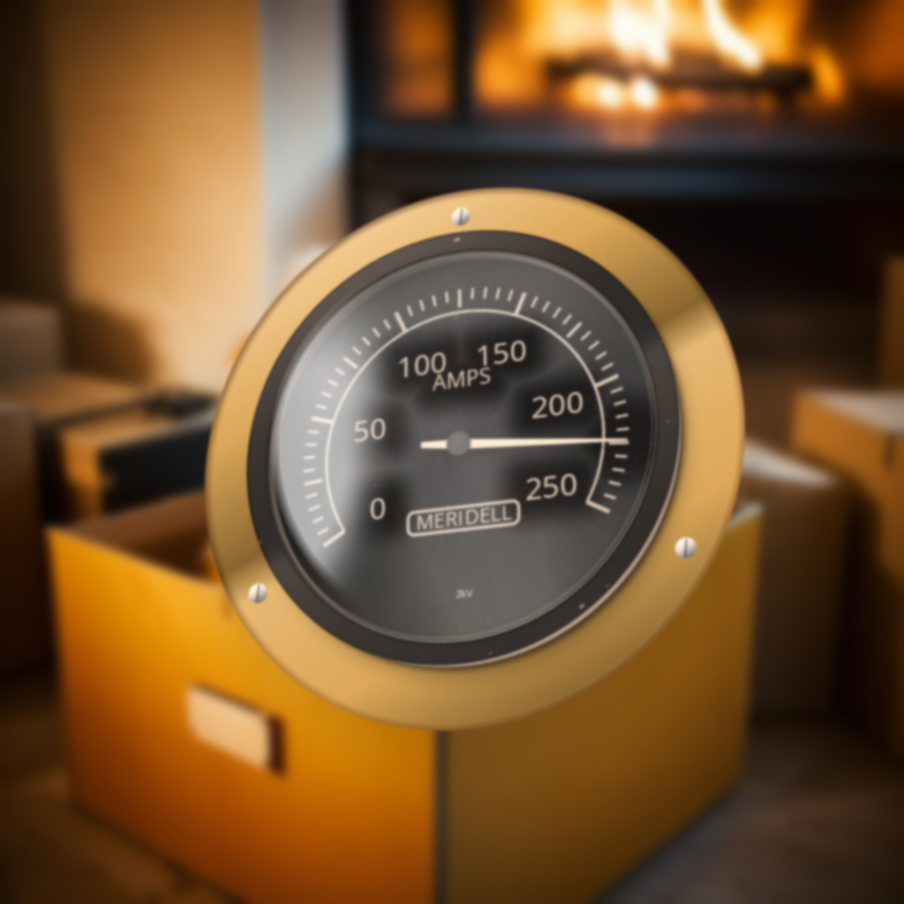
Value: 225 A
